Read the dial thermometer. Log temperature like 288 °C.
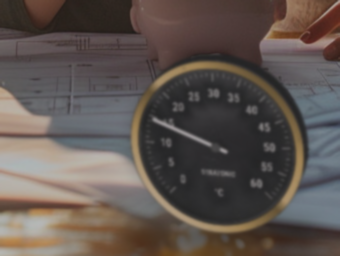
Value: 15 °C
